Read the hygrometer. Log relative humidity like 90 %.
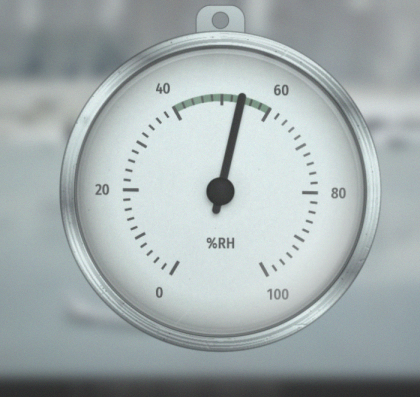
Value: 54 %
